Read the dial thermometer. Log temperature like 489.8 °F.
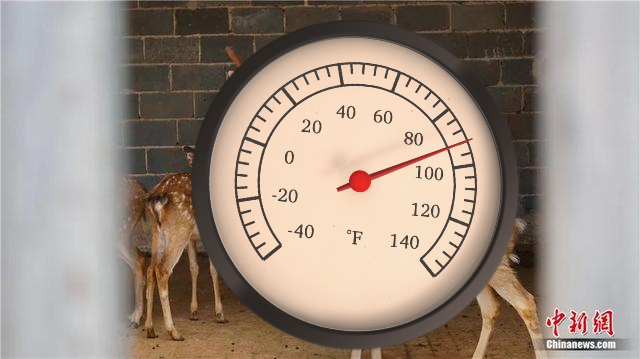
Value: 92 °F
